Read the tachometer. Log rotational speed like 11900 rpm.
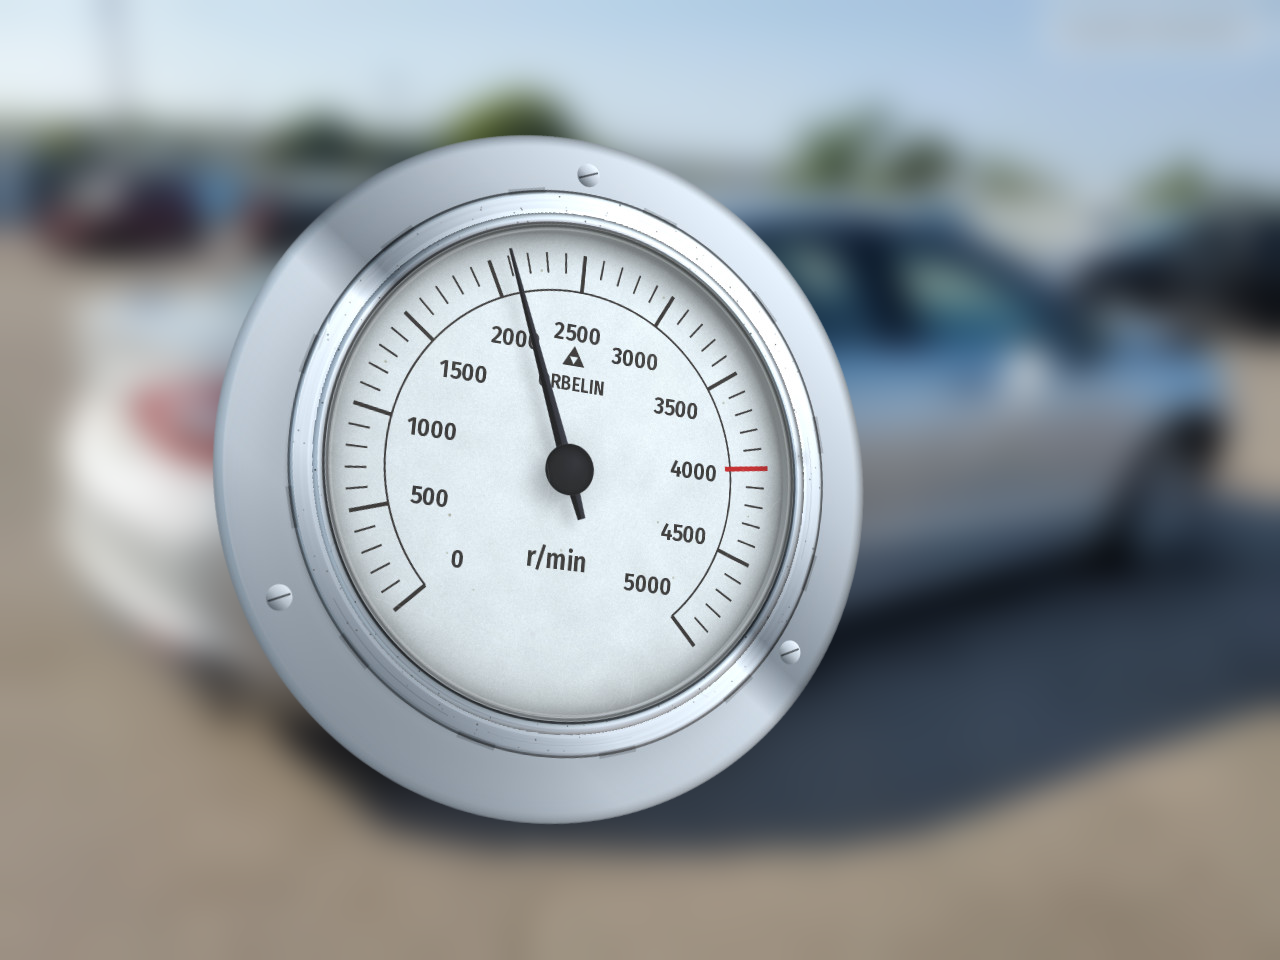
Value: 2100 rpm
